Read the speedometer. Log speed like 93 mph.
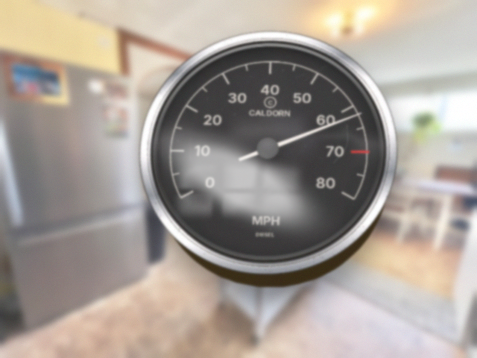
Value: 62.5 mph
